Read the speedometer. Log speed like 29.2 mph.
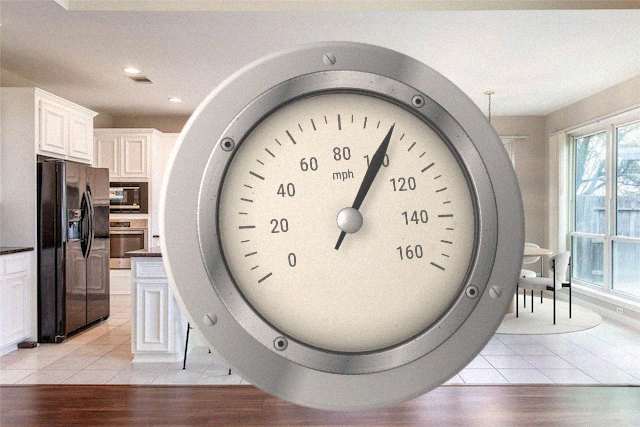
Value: 100 mph
